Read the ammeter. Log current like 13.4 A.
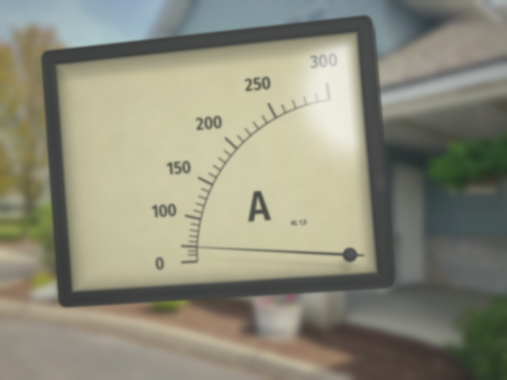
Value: 50 A
